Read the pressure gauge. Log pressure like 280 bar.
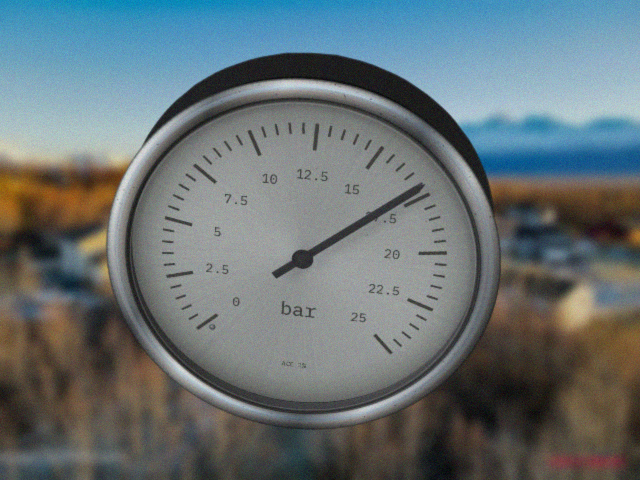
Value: 17 bar
